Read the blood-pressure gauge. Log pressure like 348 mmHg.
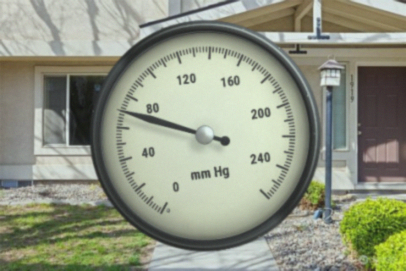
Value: 70 mmHg
